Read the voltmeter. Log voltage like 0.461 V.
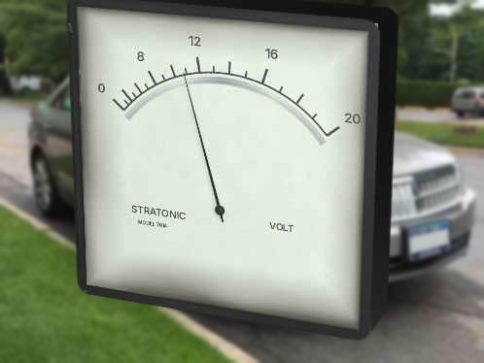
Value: 11 V
